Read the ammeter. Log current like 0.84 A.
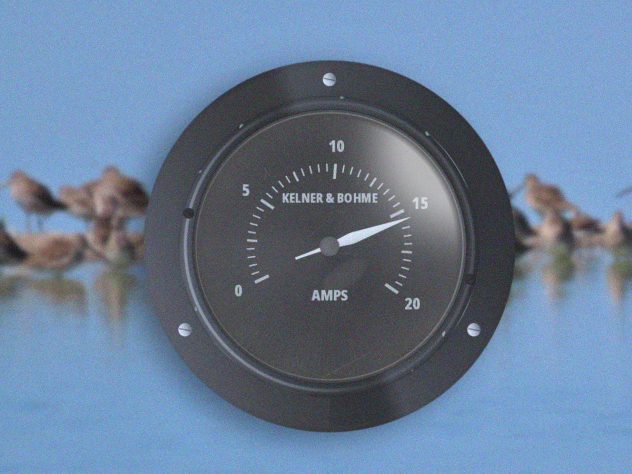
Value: 15.5 A
